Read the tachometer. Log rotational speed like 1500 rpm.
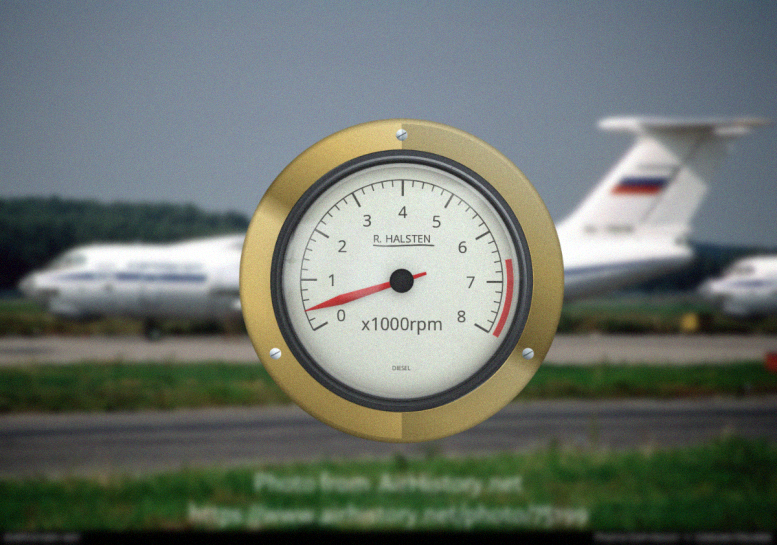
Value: 400 rpm
